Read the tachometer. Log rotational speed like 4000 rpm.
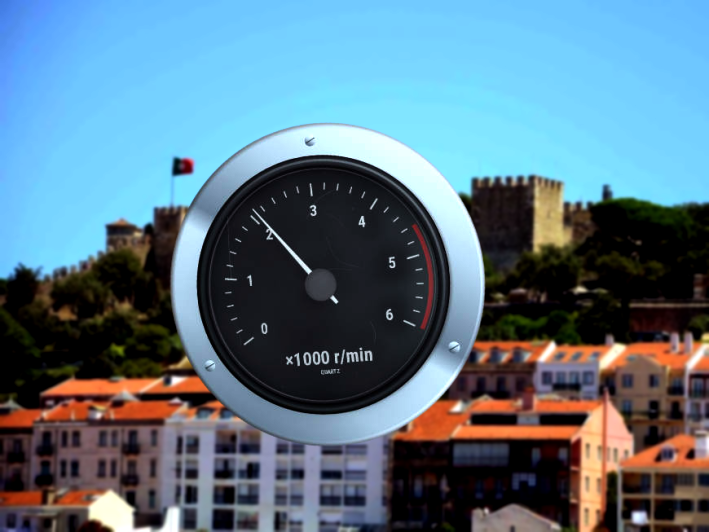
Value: 2100 rpm
